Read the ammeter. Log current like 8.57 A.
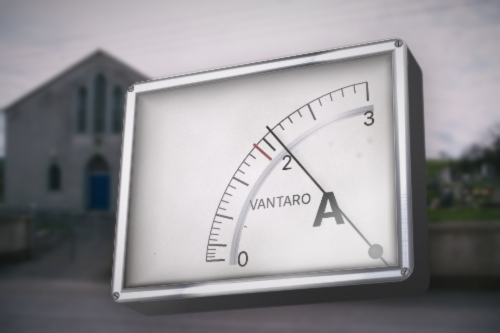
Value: 2.1 A
